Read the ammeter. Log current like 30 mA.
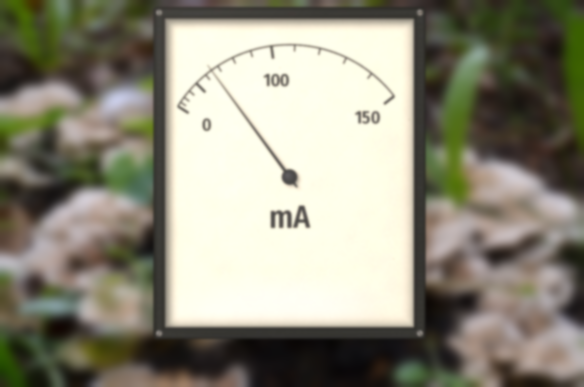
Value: 65 mA
